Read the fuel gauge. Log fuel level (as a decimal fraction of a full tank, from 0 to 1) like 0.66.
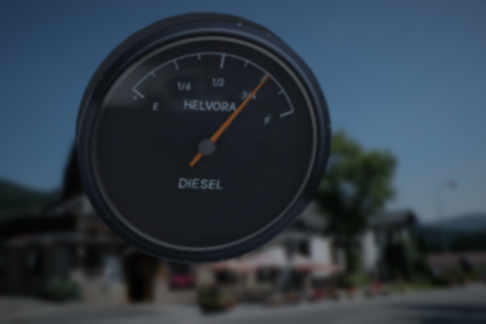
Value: 0.75
